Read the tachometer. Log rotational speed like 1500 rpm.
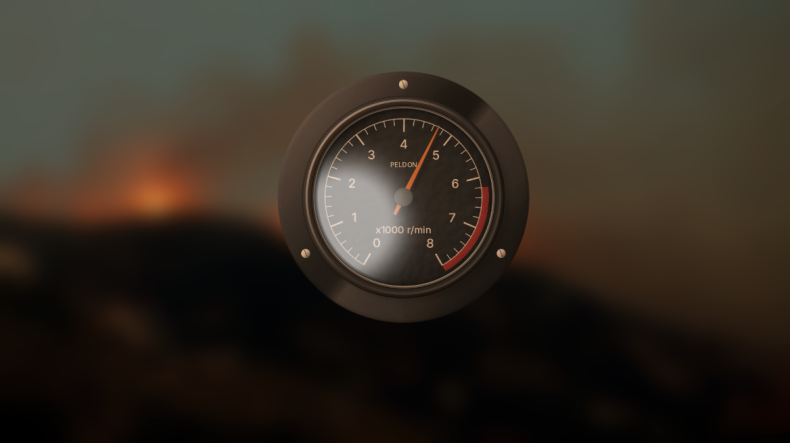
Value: 4700 rpm
